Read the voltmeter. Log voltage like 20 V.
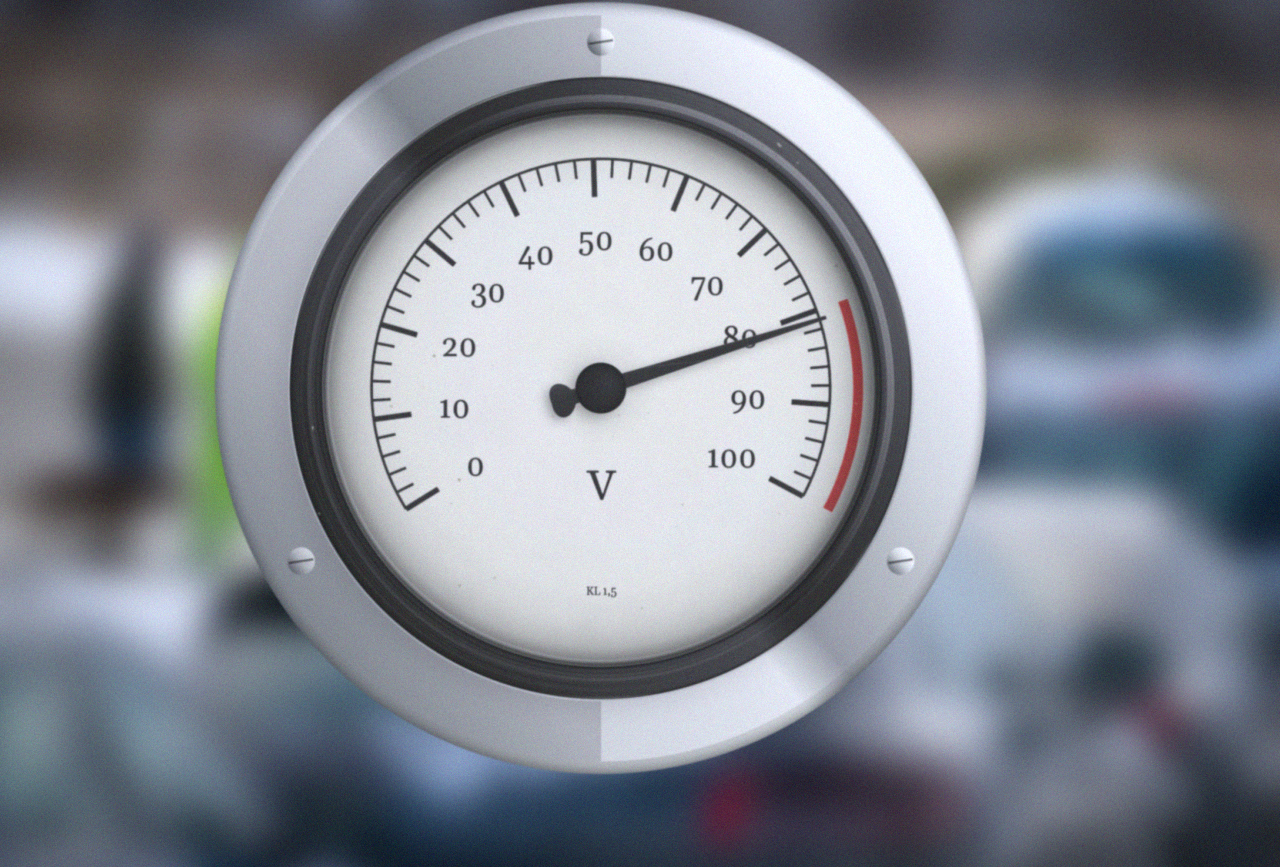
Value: 81 V
